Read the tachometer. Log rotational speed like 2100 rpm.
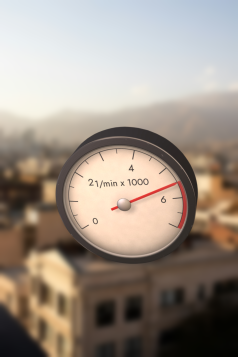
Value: 5500 rpm
